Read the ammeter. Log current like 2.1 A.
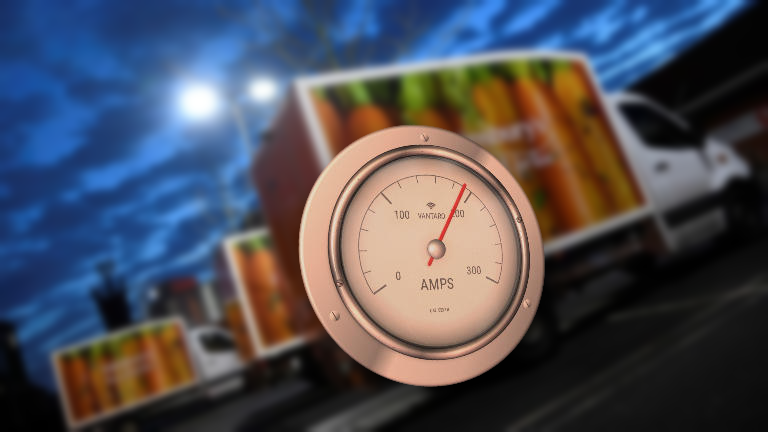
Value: 190 A
